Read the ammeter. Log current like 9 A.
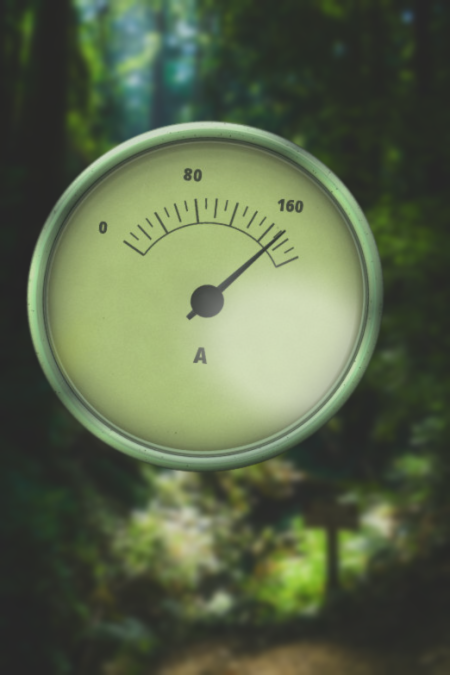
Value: 170 A
